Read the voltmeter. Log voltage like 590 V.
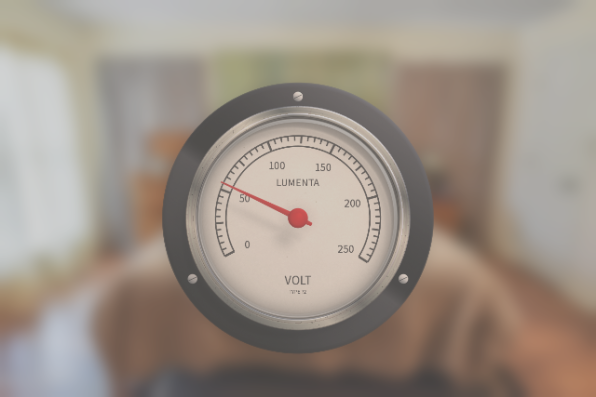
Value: 55 V
